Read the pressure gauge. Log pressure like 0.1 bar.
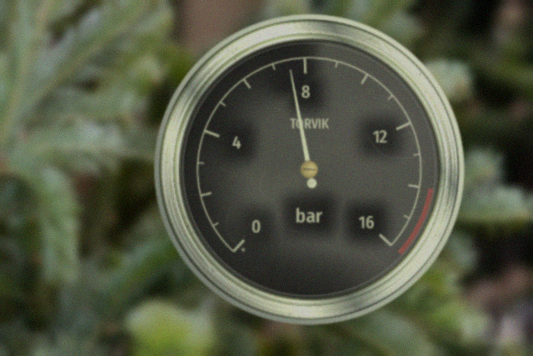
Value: 7.5 bar
